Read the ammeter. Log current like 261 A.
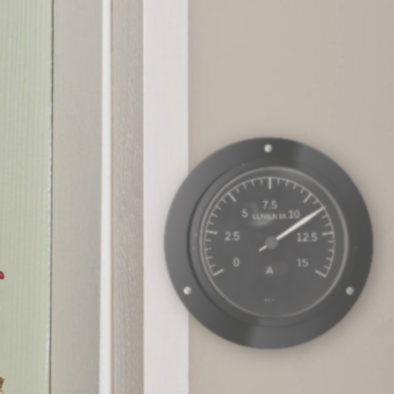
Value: 11 A
